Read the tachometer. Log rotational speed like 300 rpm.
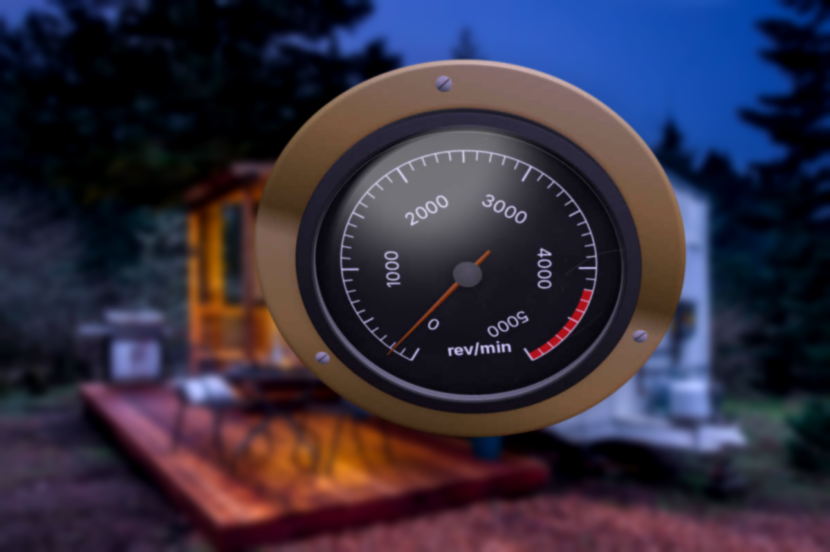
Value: 200 rpm
